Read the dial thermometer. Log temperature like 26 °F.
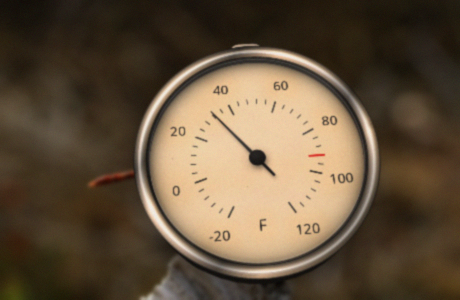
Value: 32 °F
